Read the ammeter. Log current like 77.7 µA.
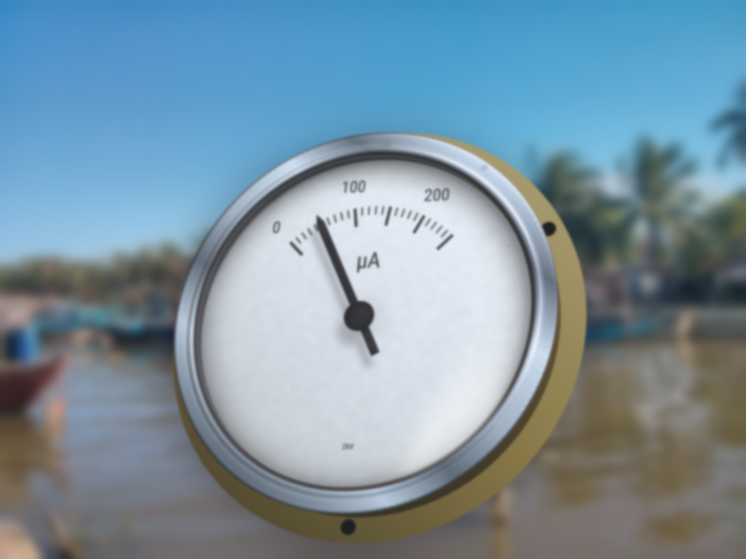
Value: 50 µA
